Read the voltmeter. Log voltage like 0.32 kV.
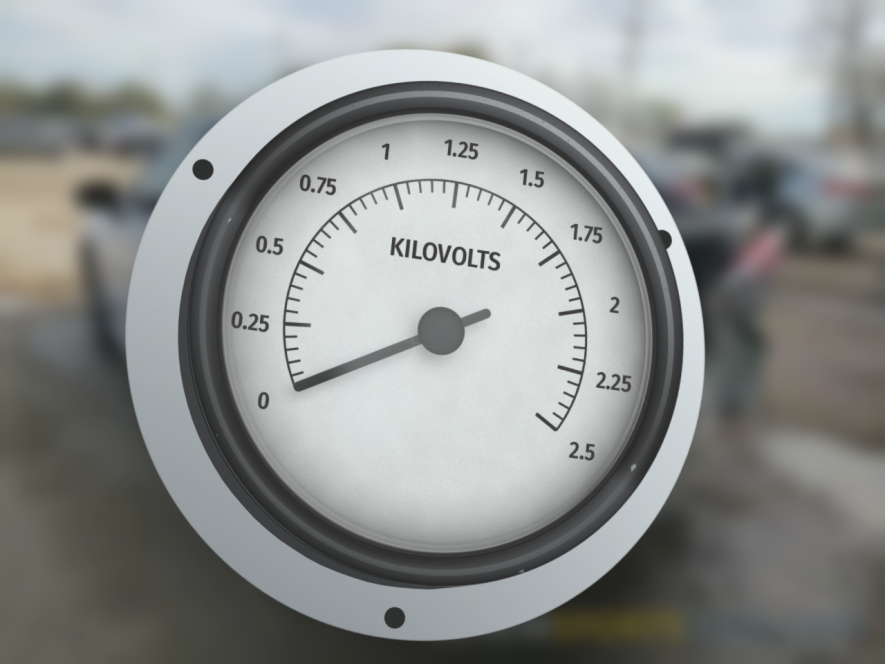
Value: 0 kV
